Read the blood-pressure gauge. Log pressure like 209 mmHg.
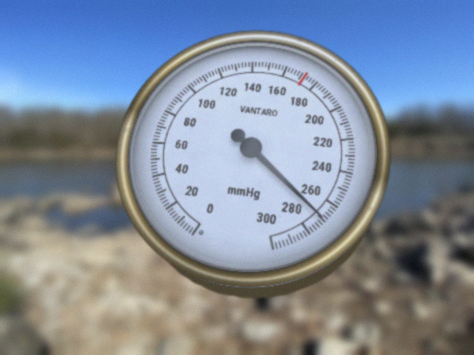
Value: 270 mmHg
